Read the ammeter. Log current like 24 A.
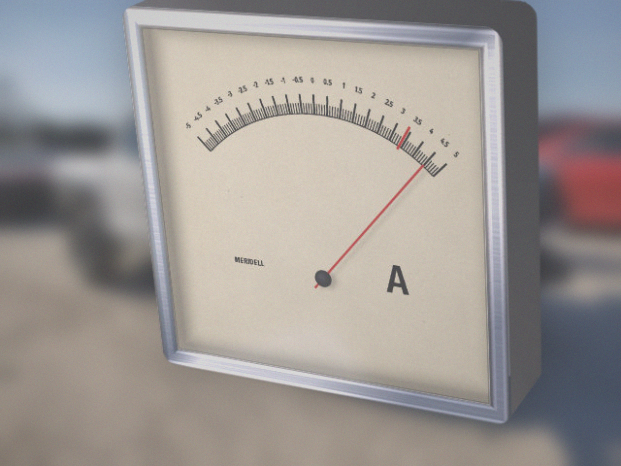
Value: 4.5 A
